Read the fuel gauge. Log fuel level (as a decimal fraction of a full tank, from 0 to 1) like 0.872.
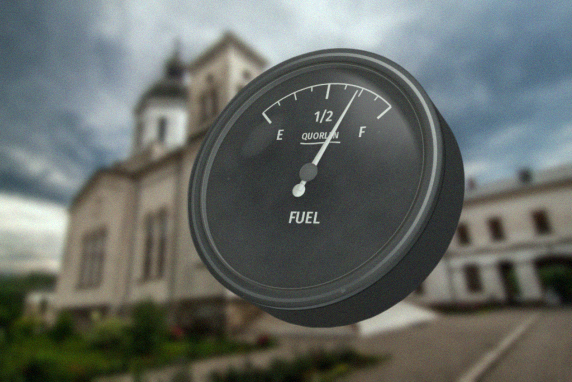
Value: 0.75
